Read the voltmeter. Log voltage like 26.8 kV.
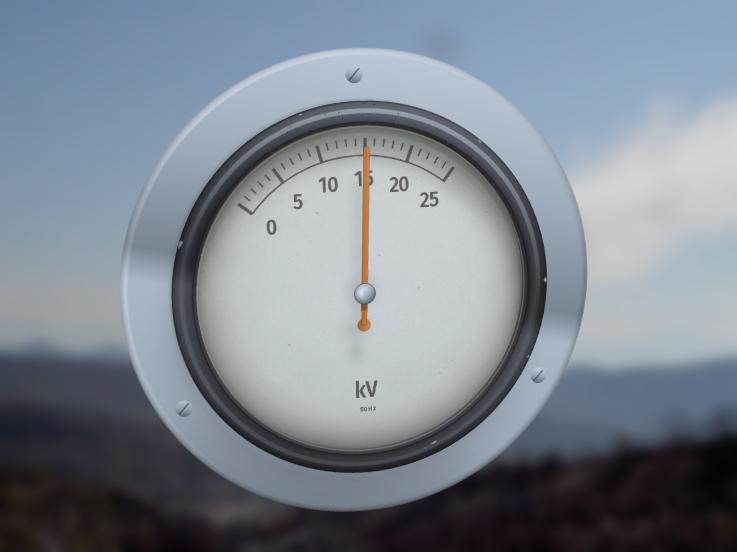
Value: 15 kV
